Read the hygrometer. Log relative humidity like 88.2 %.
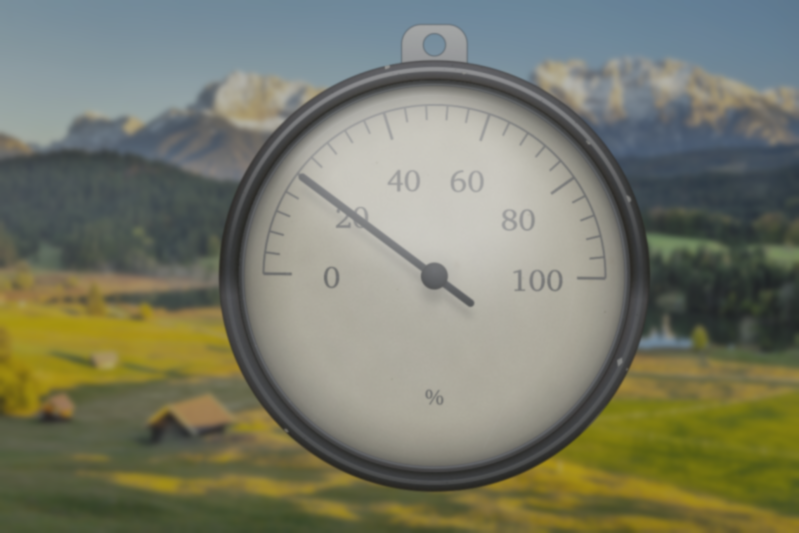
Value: 20 %
